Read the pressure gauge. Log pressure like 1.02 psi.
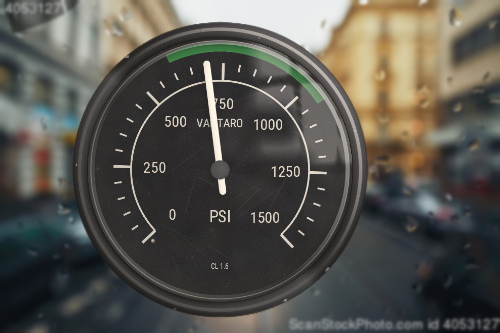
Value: 700 psi
